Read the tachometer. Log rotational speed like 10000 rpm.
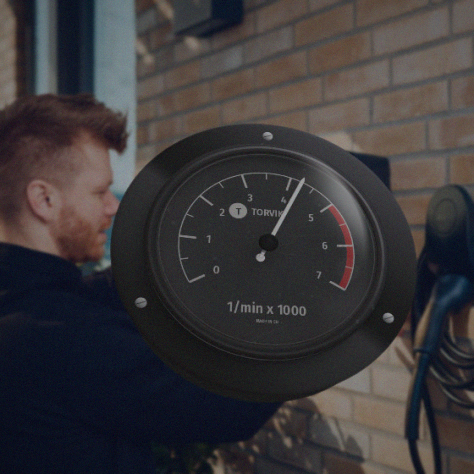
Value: 4250 rpm
